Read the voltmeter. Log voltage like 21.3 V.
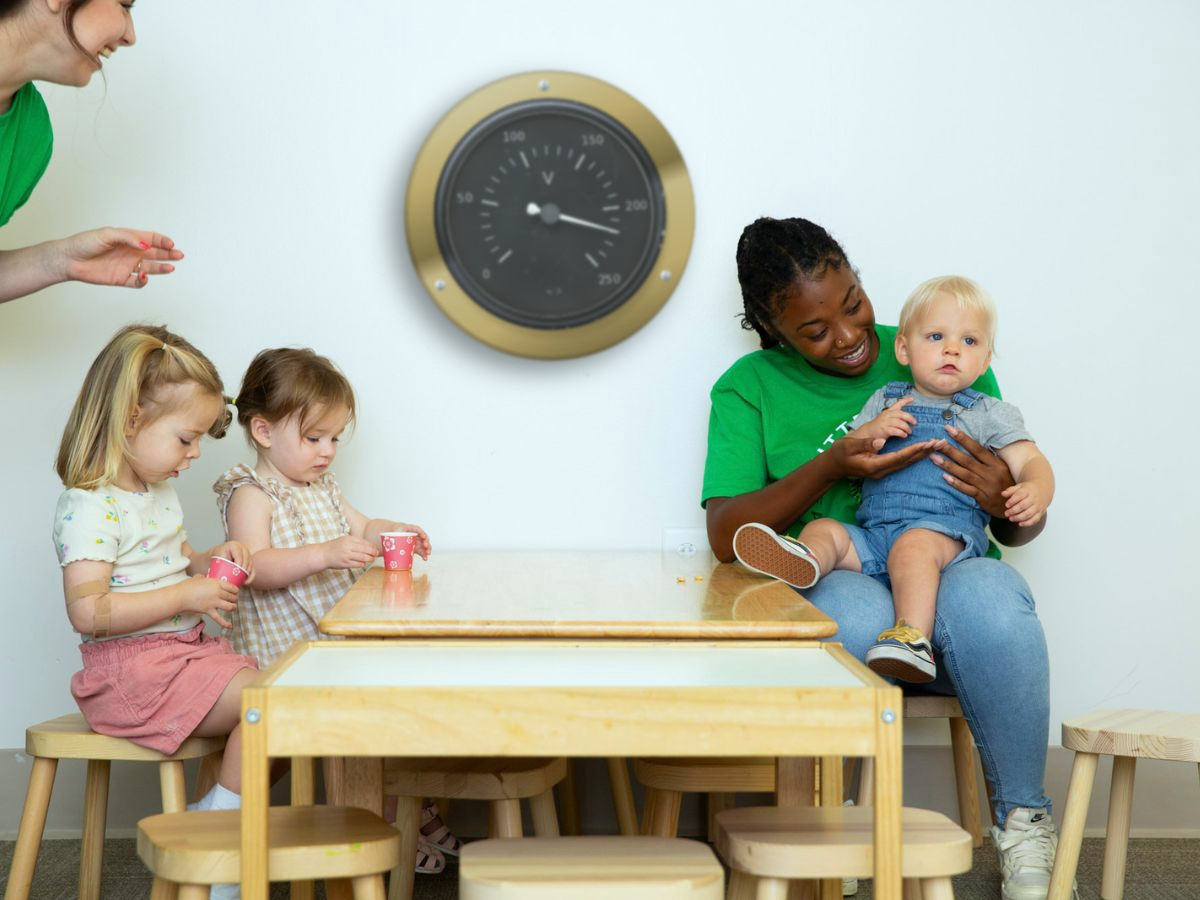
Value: 220 V
